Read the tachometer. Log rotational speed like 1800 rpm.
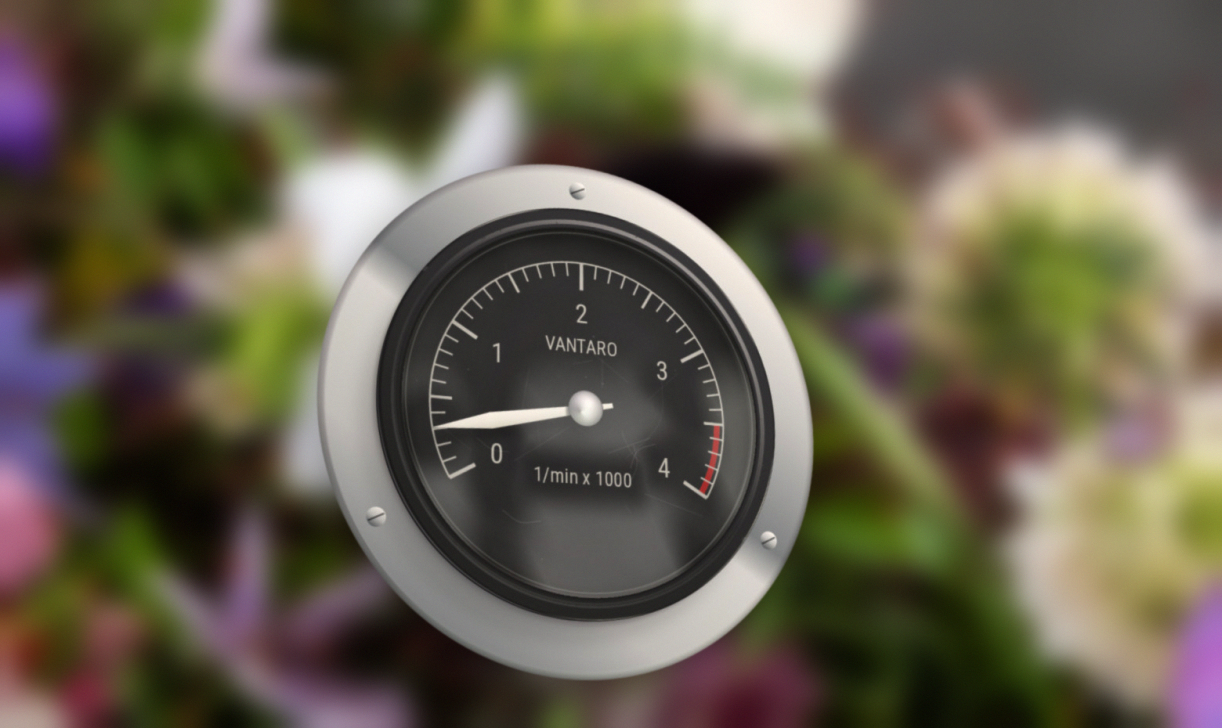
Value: 300 rpm
